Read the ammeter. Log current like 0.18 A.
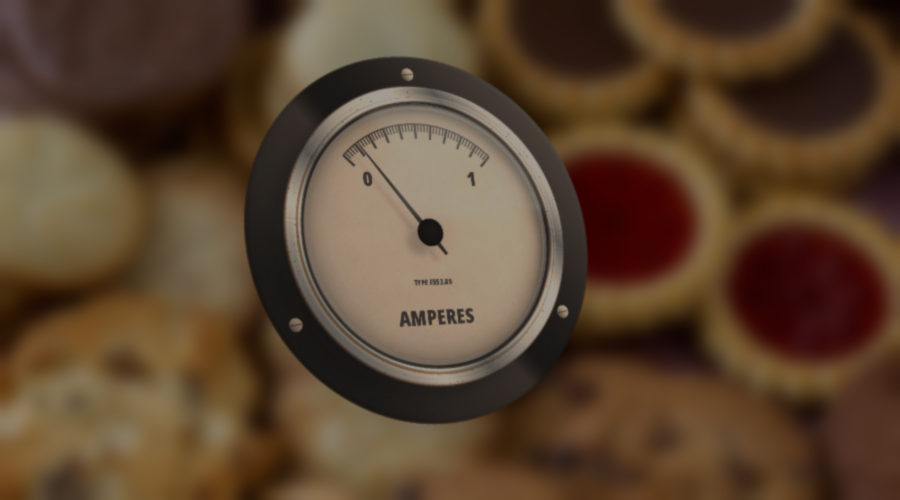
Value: 0.1 A
